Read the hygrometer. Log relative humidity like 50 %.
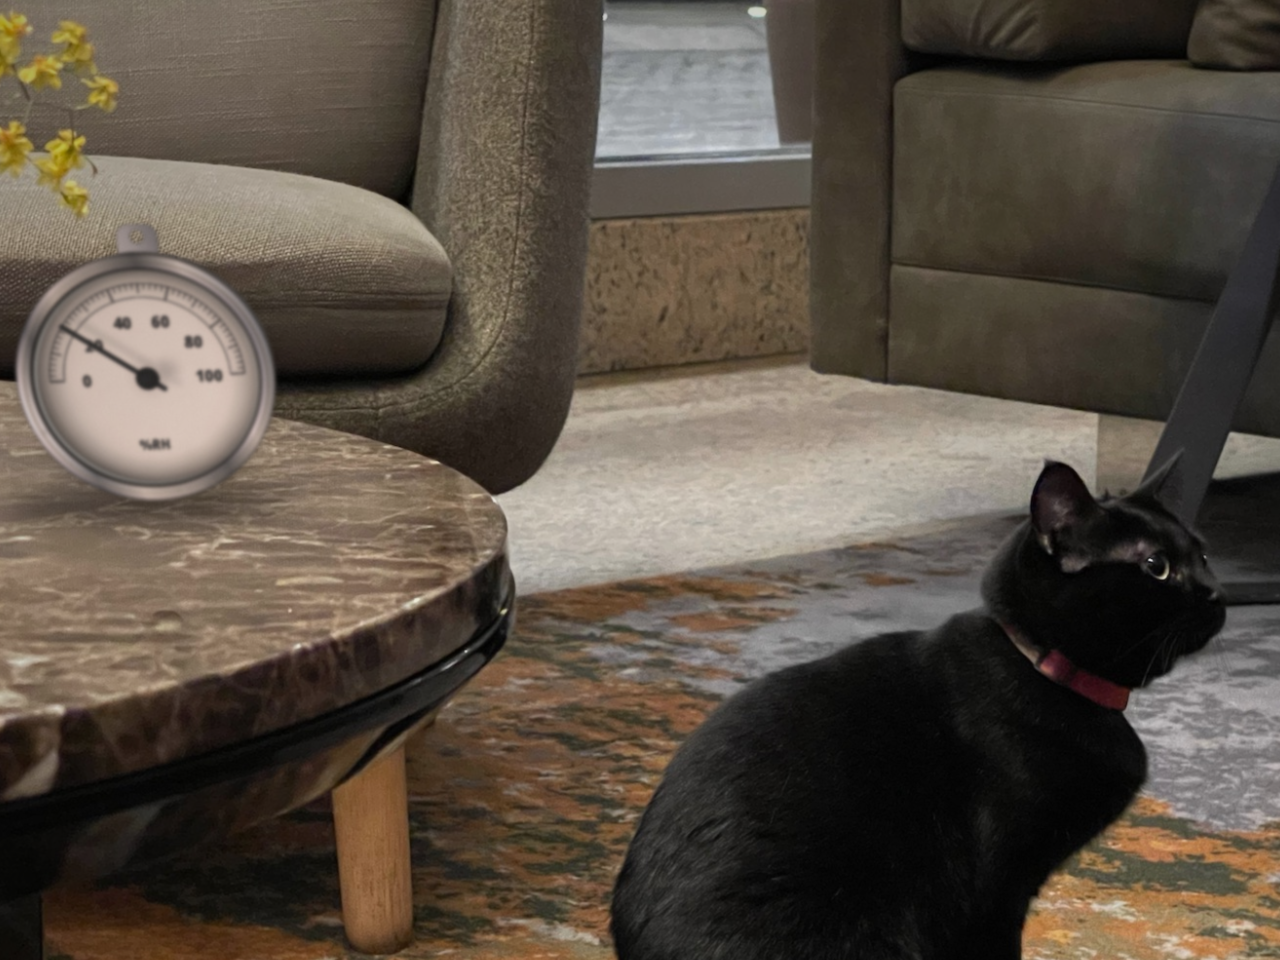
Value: 20 %
